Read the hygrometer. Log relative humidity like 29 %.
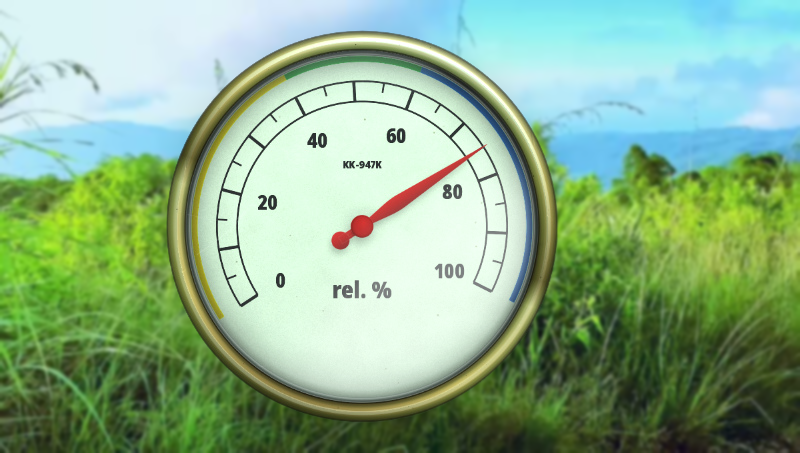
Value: 75 %
